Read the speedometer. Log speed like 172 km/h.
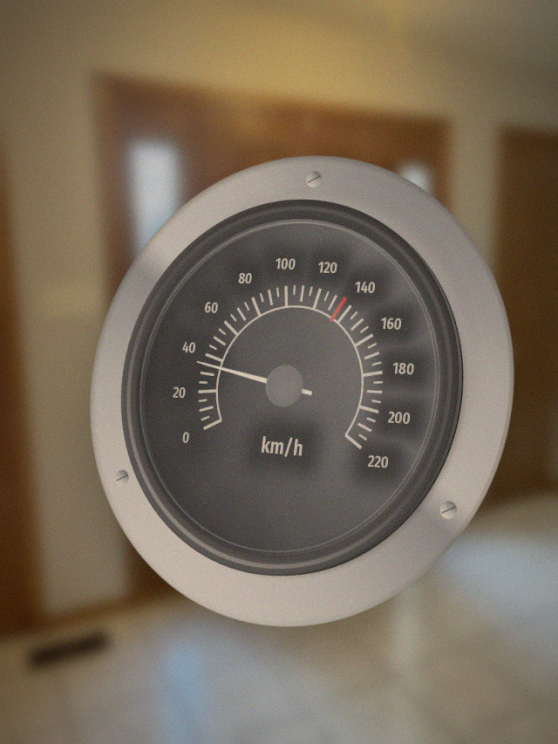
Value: 35 km/h
